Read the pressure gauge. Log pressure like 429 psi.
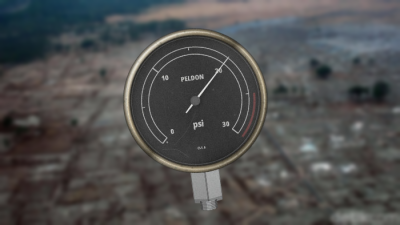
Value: 20 psi
